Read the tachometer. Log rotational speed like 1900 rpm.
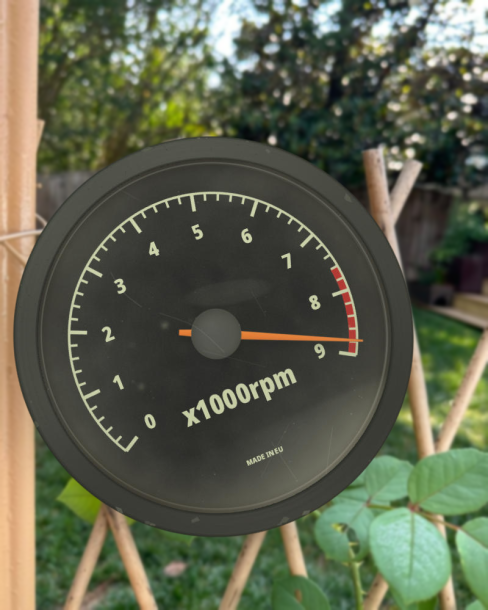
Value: 8800 rpm
